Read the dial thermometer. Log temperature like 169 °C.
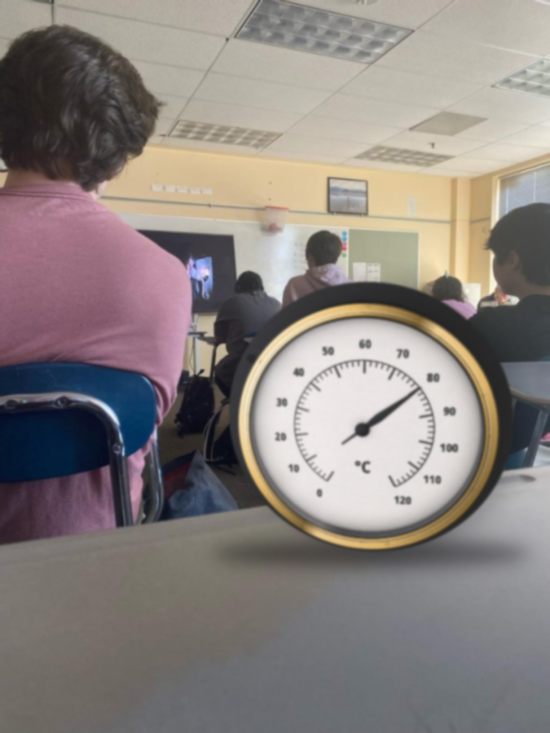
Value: 80 °C
